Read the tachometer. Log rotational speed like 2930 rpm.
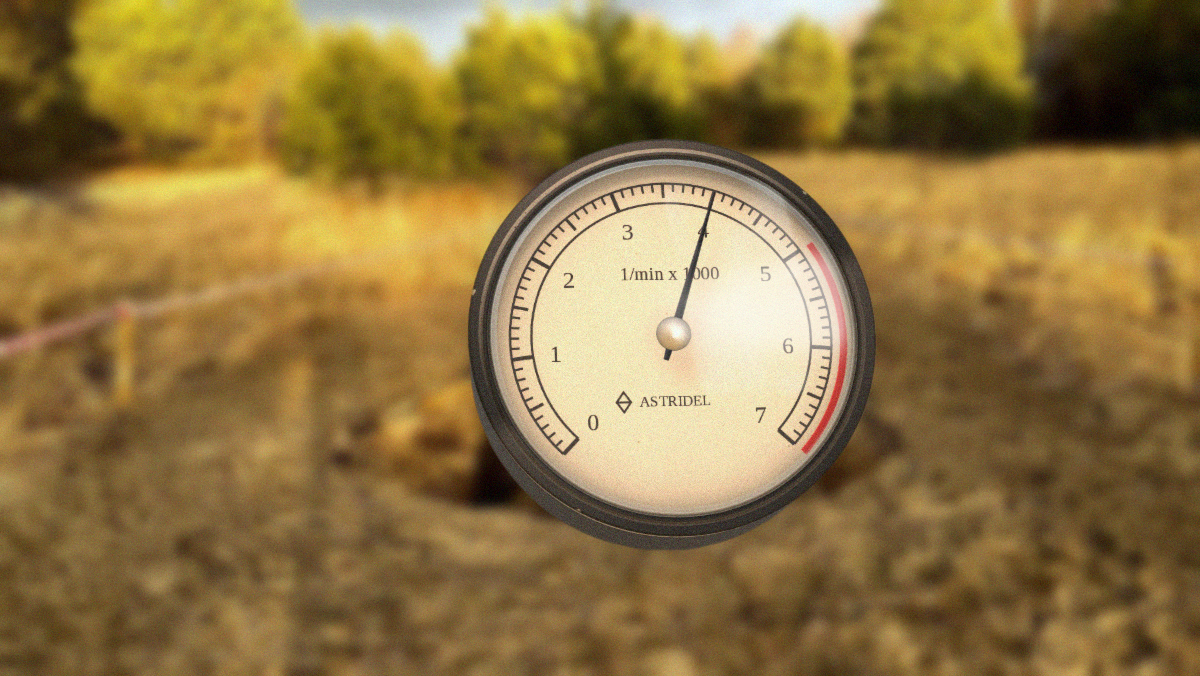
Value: 4000 rpm
